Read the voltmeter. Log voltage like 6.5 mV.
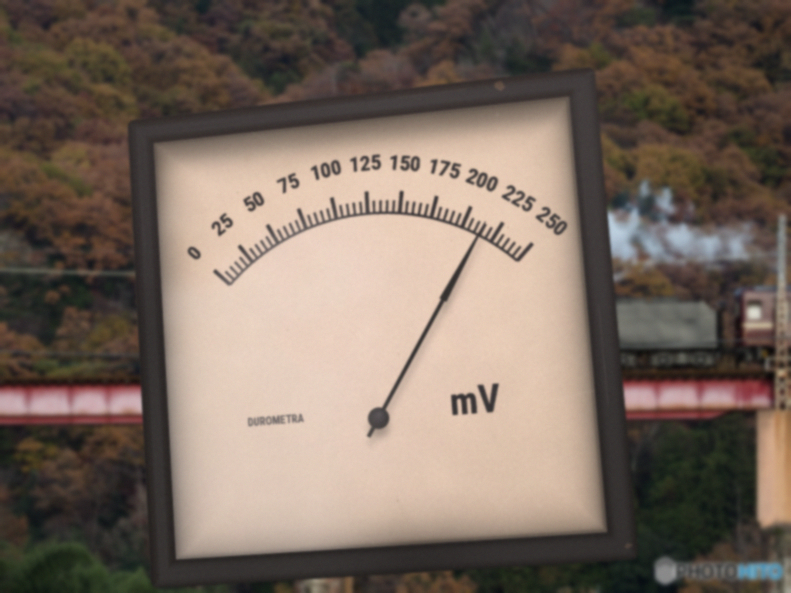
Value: 215 mV
